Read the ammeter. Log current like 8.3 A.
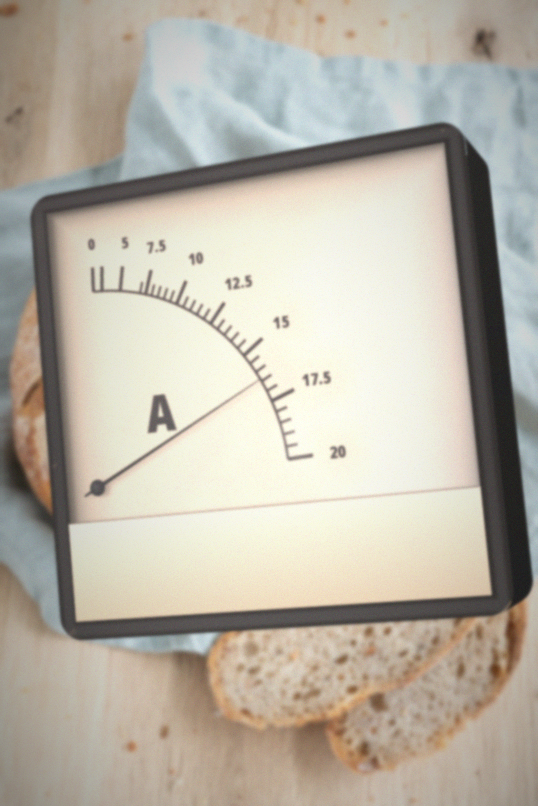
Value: 16.5 A
